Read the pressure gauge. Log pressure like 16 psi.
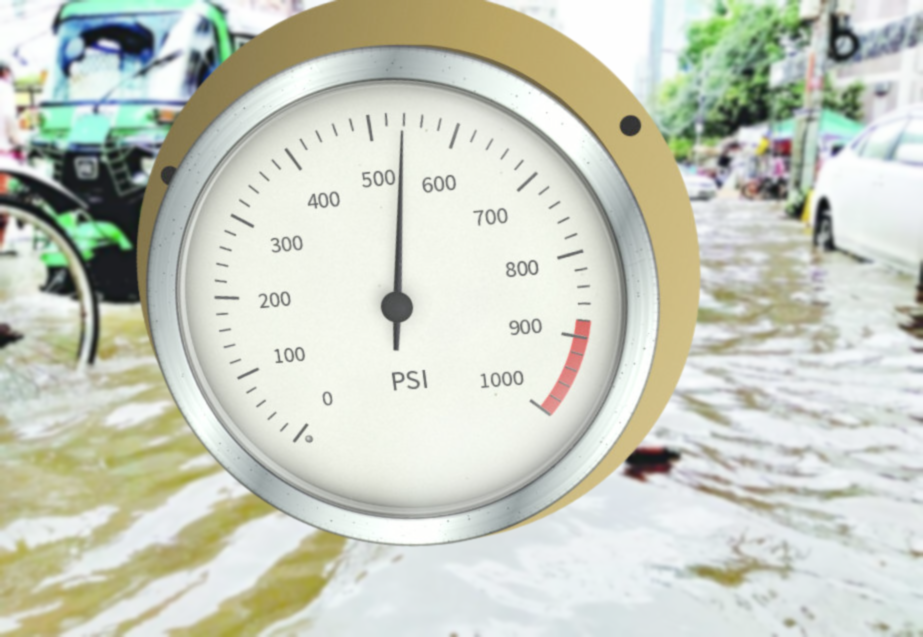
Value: 540 psi
